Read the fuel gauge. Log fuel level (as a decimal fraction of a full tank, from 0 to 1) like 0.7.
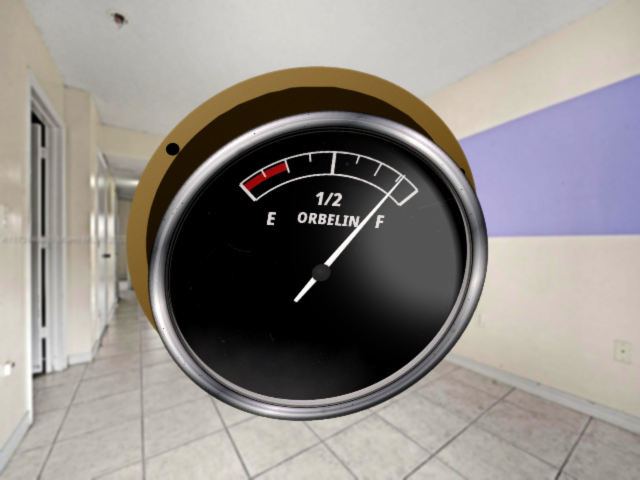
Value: 0.875
